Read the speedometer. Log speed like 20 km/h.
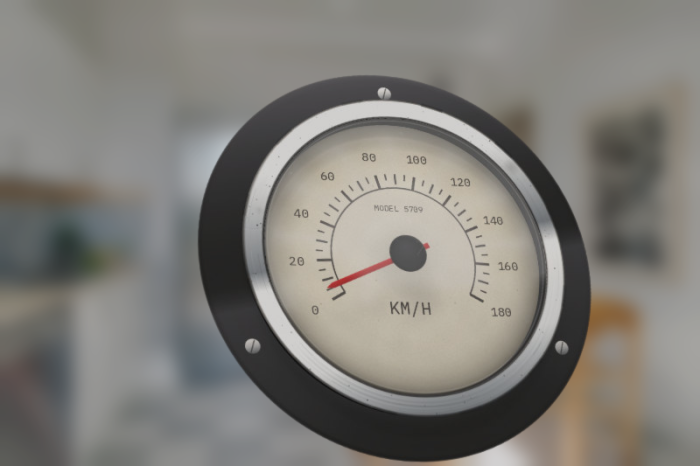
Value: 5 km/h
